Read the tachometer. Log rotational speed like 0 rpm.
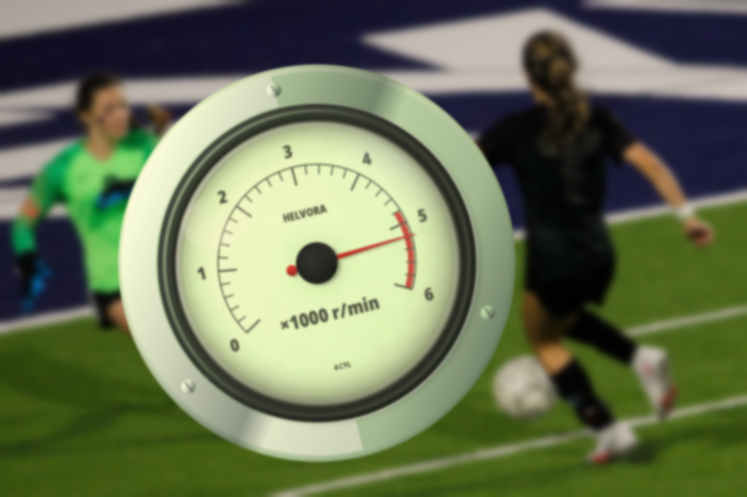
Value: 5200 rpm
